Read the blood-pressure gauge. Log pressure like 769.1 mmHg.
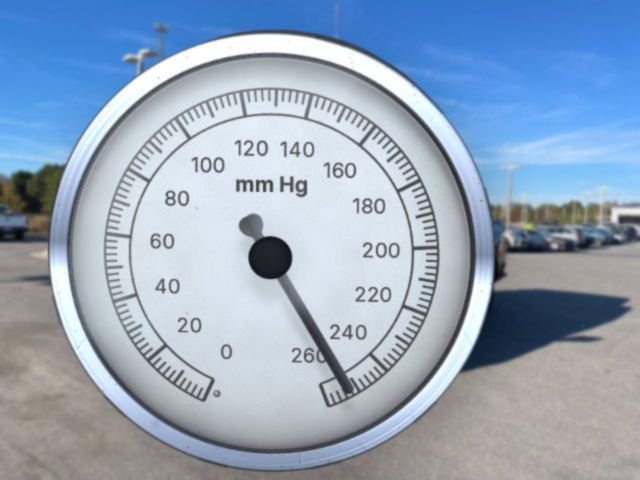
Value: 252 mmHg
